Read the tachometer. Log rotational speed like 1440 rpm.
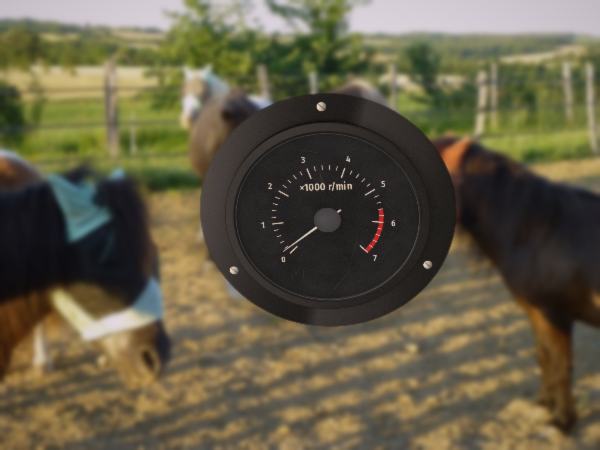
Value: 200 rpm
